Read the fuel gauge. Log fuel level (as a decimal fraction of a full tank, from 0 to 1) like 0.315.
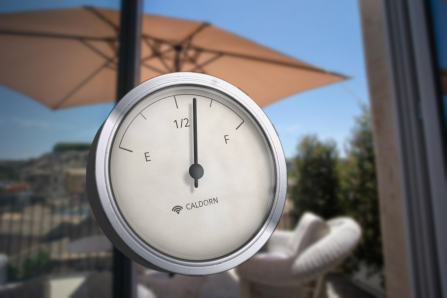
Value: 0.625
